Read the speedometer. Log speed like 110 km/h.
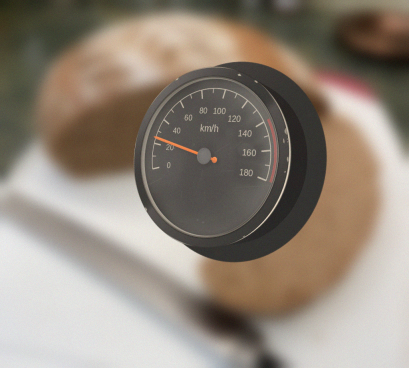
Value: 25 km/h
